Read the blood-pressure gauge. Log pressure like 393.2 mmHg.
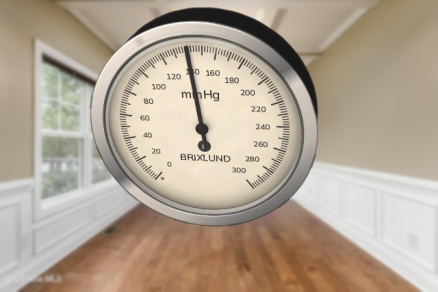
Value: 140 mmHg
